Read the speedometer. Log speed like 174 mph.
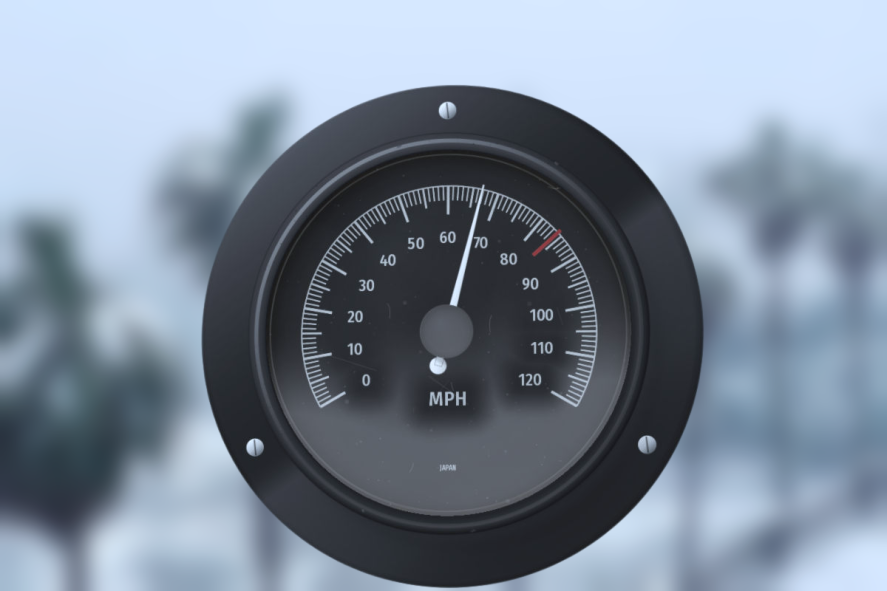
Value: 67 mph
